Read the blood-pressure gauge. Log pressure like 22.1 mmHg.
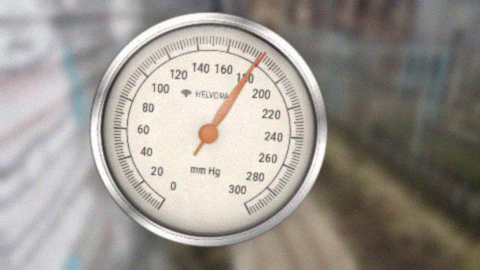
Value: 180 mmHg
